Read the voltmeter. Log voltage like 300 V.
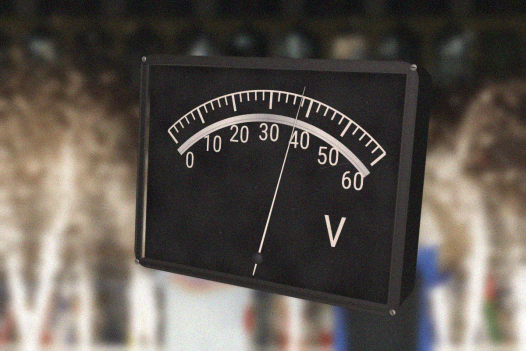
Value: 38 V
